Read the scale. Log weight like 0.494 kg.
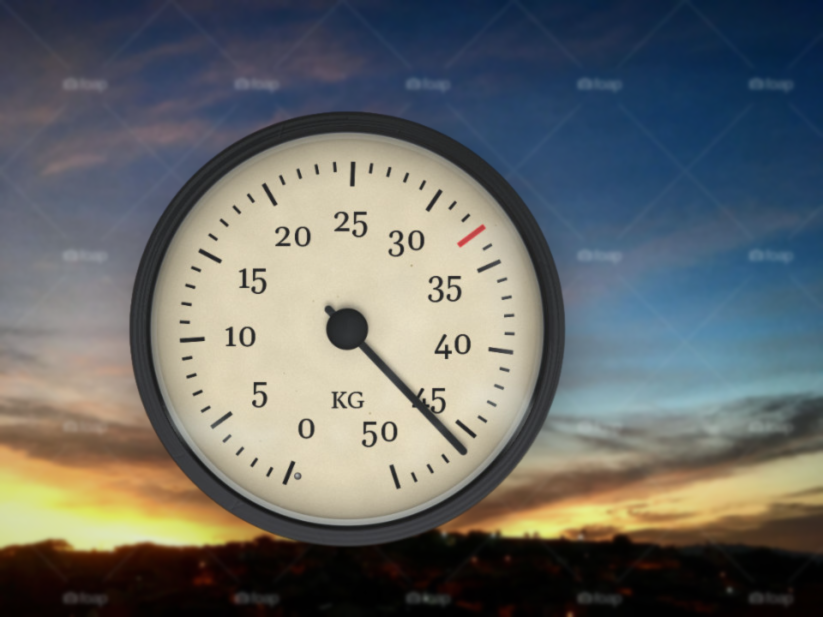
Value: 46 kg
